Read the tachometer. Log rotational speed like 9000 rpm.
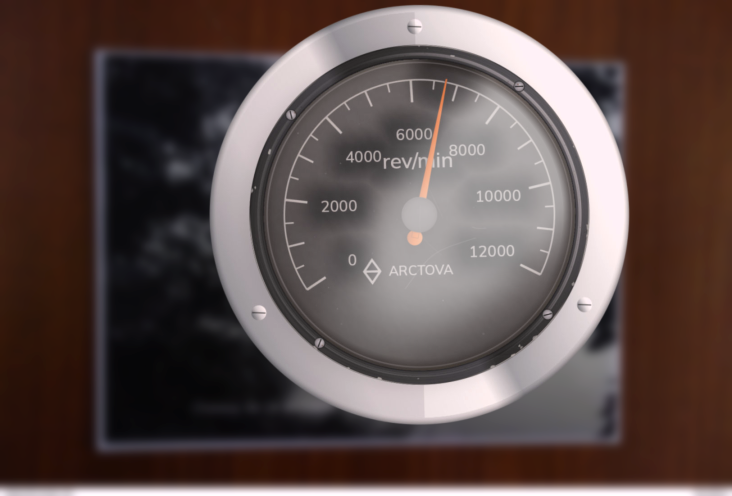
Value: 6750 rpm
